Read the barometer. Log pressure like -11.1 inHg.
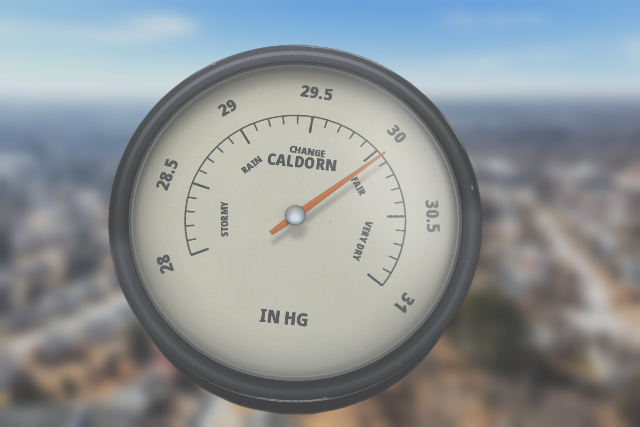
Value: 30.05 inHg
